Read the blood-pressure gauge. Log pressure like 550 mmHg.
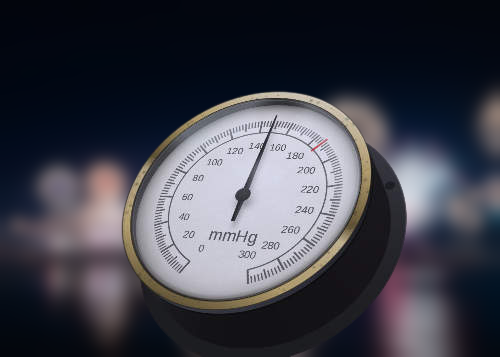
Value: 150 mmHg
